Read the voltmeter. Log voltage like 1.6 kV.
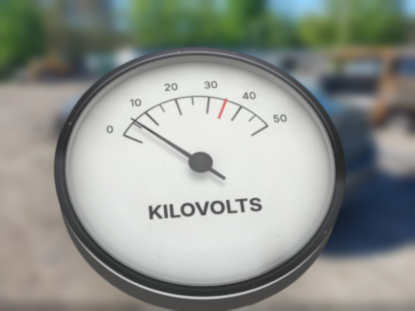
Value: 5 kV
